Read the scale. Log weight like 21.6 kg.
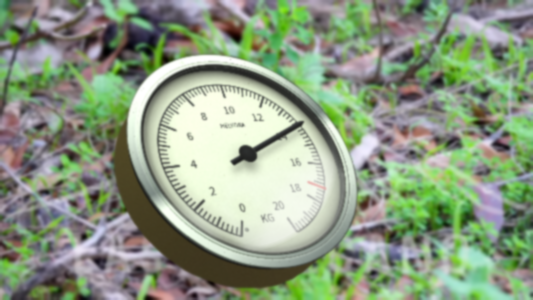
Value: 14 kg
